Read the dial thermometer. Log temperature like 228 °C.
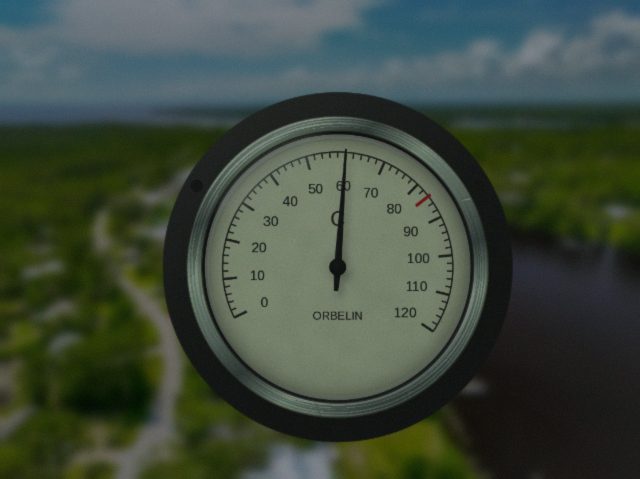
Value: 60 °C
